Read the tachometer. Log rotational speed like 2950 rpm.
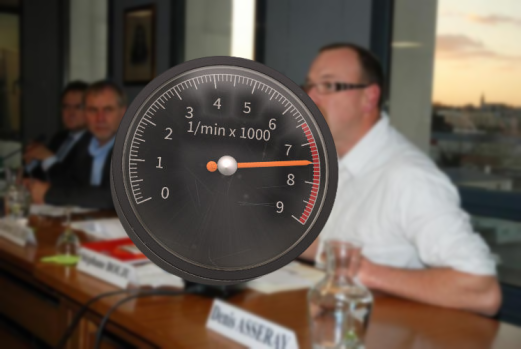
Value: 7500 rpm
